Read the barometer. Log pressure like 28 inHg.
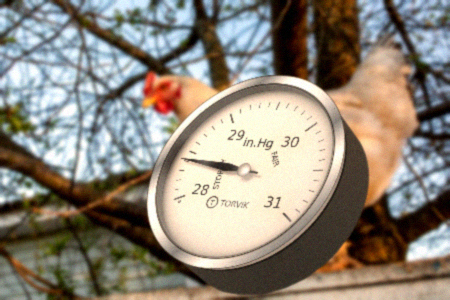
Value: 28.4 inHg
